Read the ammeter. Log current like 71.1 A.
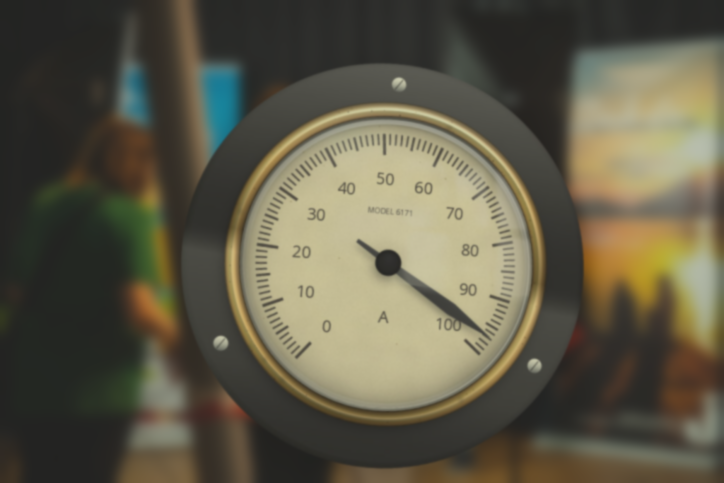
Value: 97 A
